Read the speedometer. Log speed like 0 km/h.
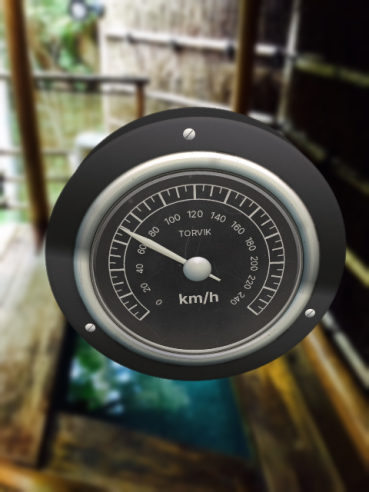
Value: 70 km/h
